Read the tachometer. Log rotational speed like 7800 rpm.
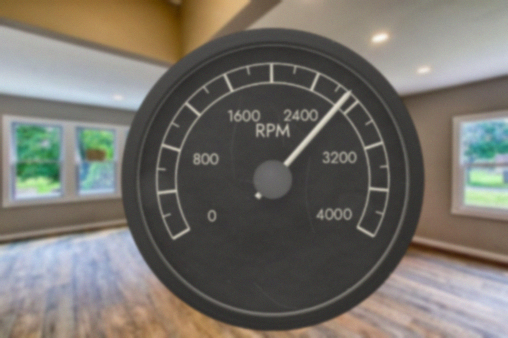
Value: 2700 rpm
